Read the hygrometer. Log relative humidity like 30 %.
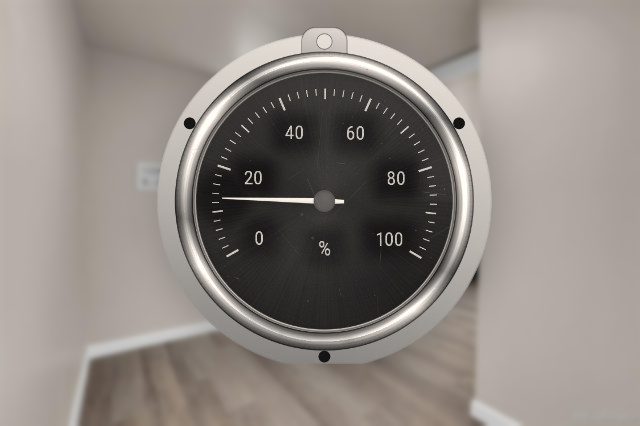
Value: 13 %
